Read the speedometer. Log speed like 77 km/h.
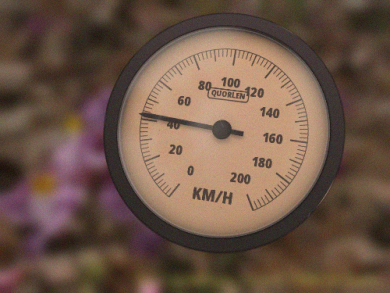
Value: 42 km/h
